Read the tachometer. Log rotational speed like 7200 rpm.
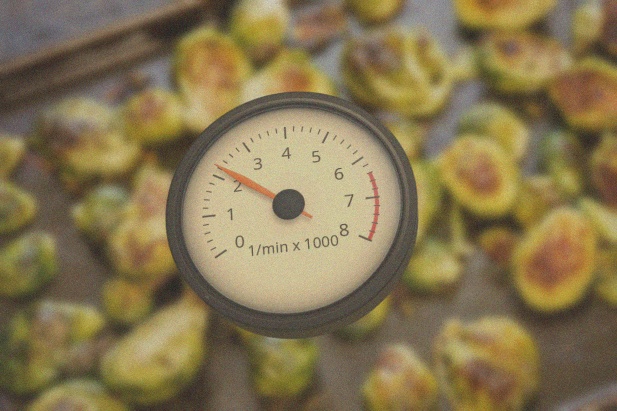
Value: 2200 rpm
